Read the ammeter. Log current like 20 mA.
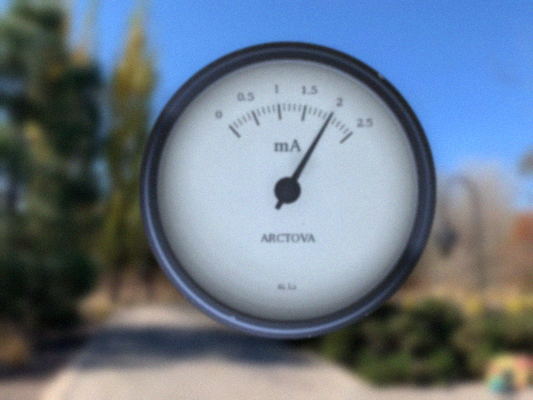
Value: 2 mA
